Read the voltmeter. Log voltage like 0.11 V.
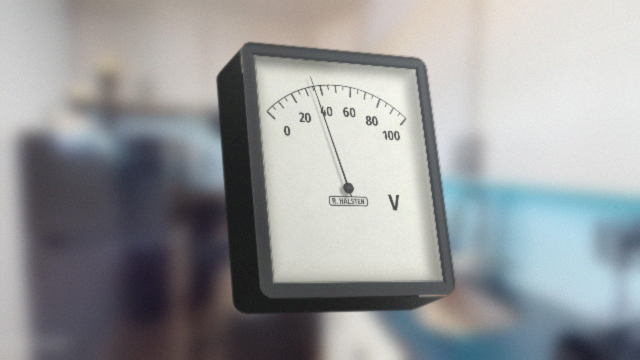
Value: 35 V
